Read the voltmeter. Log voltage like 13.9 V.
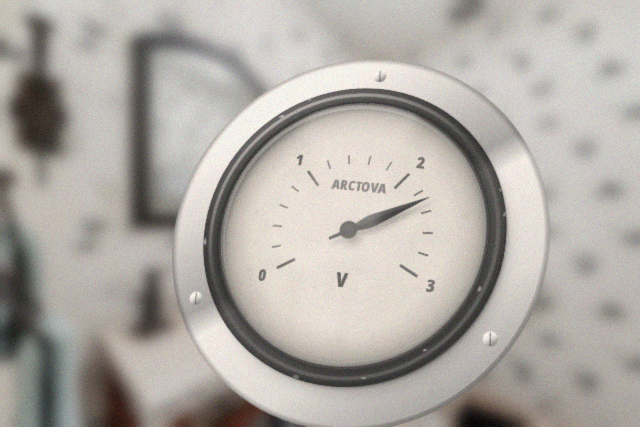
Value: 2.3 V
